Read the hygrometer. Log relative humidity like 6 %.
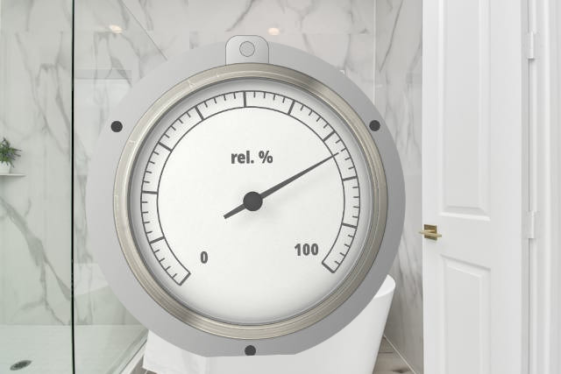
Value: 74 %
